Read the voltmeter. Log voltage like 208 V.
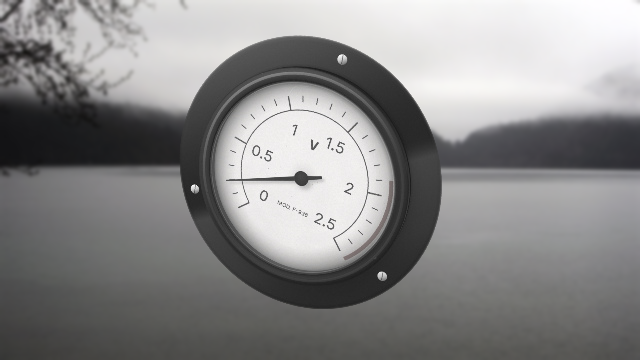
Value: 0.2 V
